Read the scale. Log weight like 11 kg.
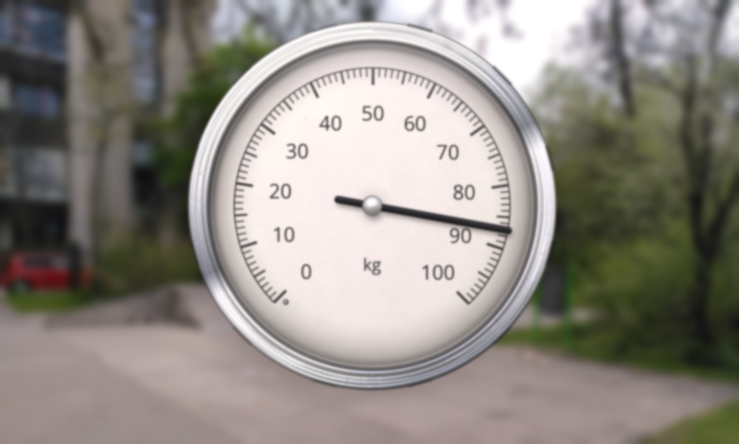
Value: 87 kg
